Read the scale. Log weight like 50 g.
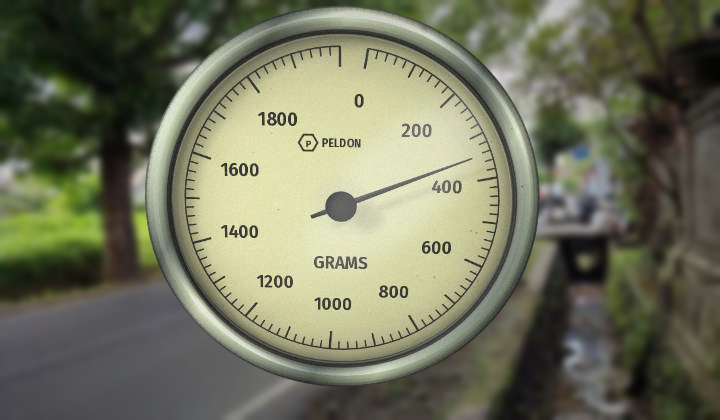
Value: 340 g
